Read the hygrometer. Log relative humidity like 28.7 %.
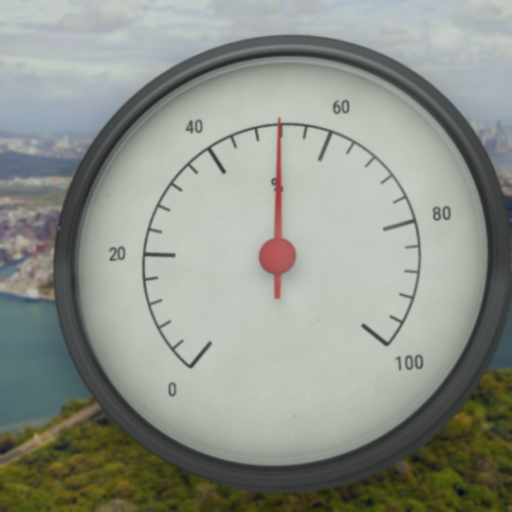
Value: 52 %
